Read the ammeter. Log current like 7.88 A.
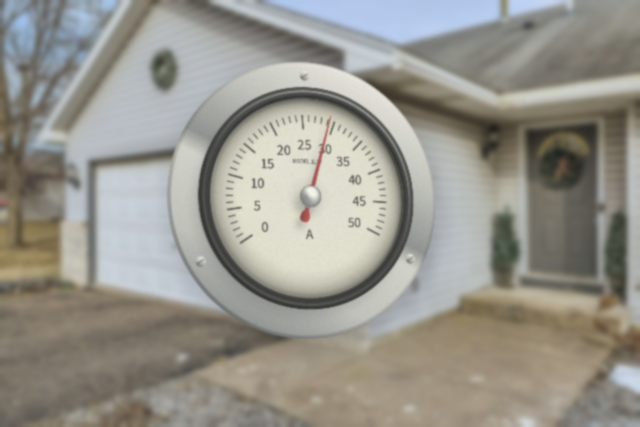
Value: 29 A
